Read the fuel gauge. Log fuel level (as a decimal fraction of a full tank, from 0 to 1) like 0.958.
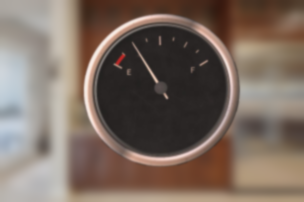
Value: 0.25
